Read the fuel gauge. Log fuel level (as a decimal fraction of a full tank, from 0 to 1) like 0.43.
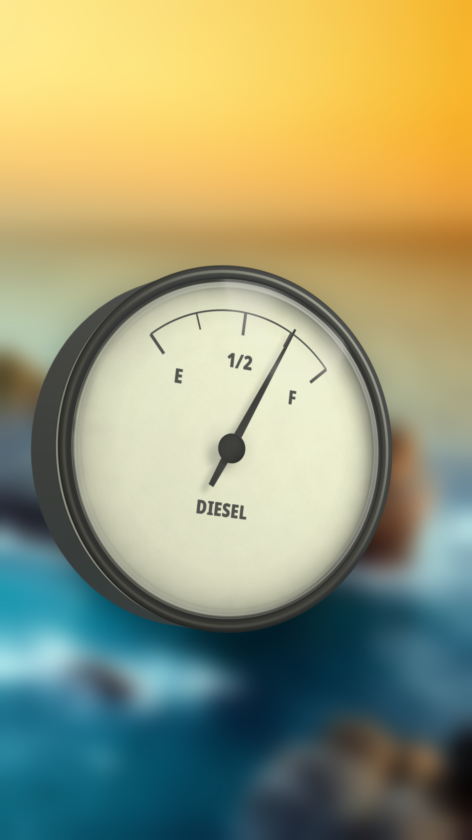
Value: 0.75
